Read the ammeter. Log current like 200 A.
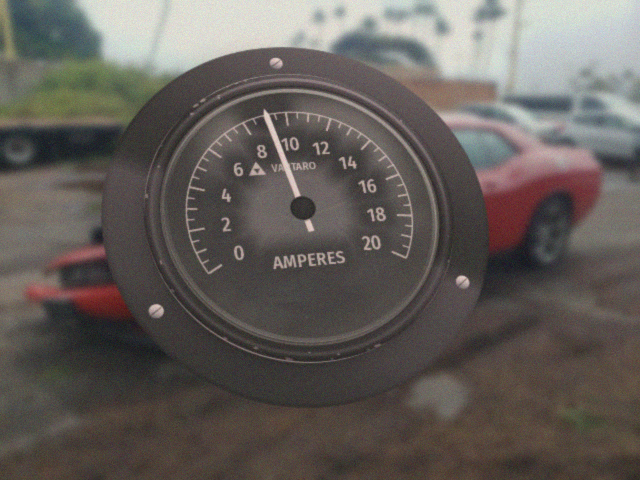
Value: 9 A
